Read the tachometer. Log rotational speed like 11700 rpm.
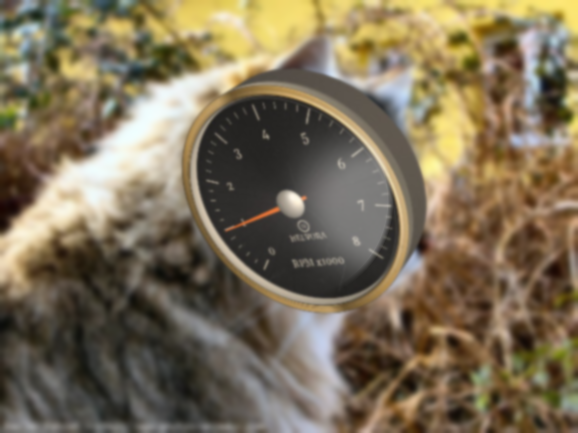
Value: 1000 rpm
